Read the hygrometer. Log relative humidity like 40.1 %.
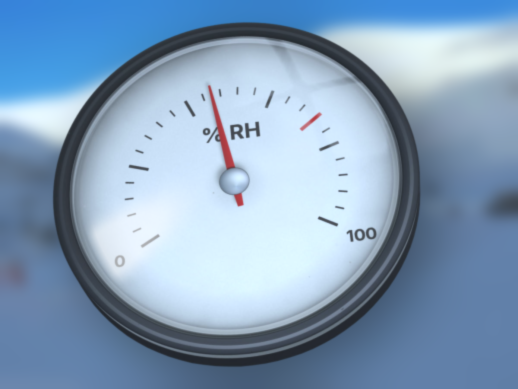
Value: 46 %
